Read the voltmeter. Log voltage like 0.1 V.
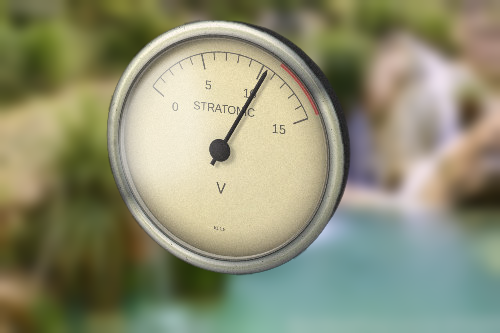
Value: 10.5 V
